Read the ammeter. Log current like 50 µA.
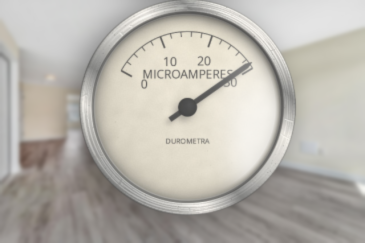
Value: 29 µA
